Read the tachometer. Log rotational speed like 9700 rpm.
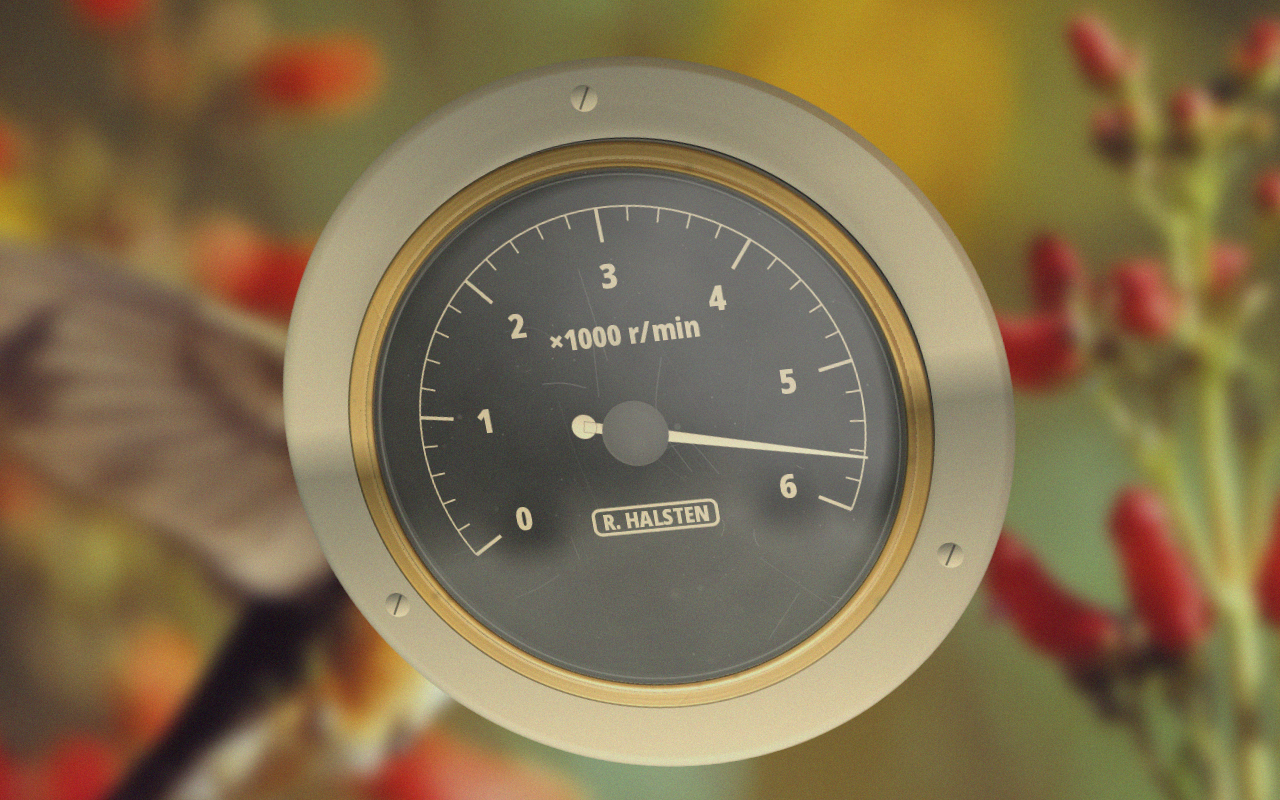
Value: 5600 rpm
